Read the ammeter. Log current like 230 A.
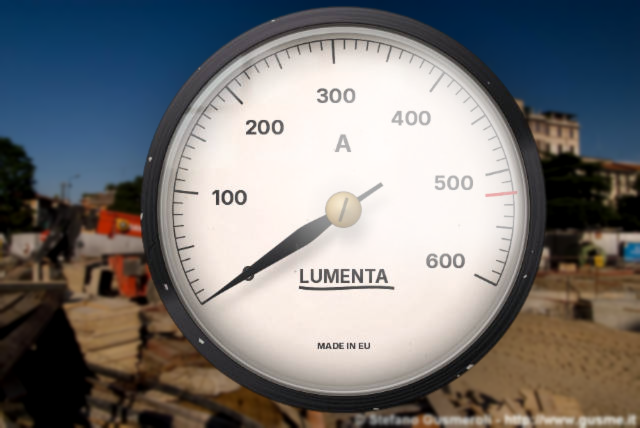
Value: 0 A
